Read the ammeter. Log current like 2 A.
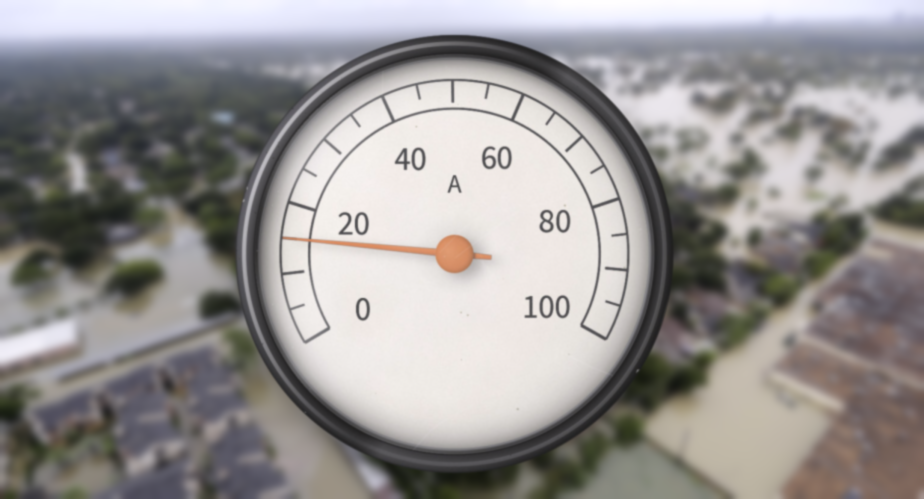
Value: 15 A
